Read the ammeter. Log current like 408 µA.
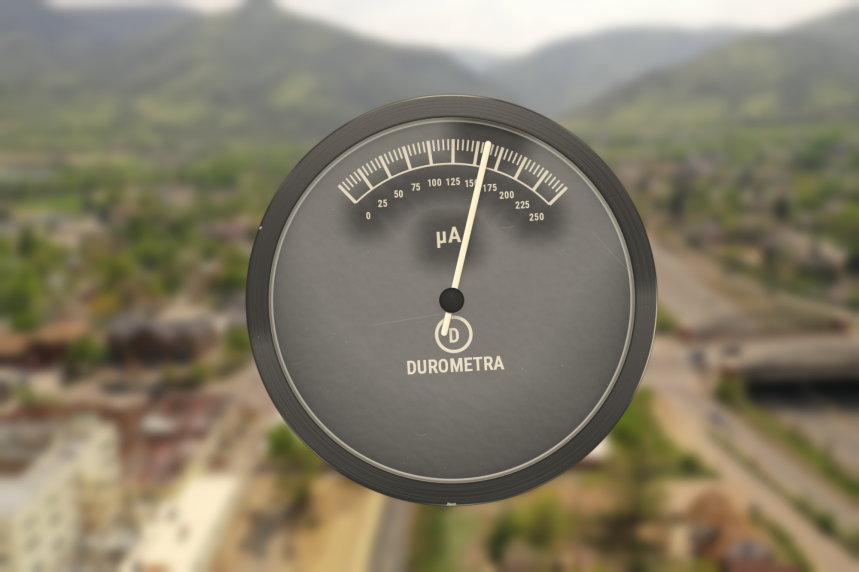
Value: 160 µA
